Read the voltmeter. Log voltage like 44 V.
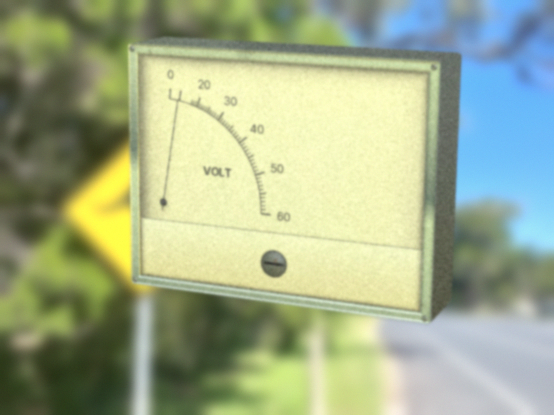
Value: 10 V
